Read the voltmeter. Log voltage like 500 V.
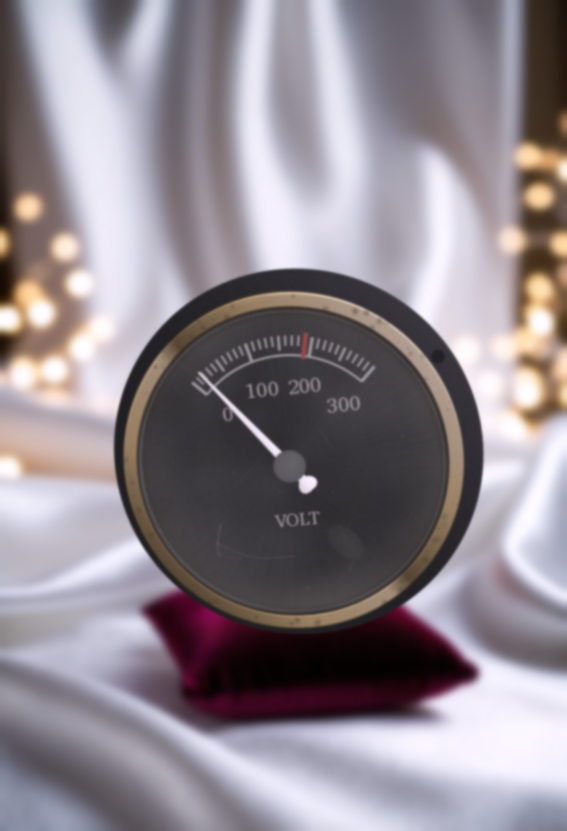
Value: 20 V
